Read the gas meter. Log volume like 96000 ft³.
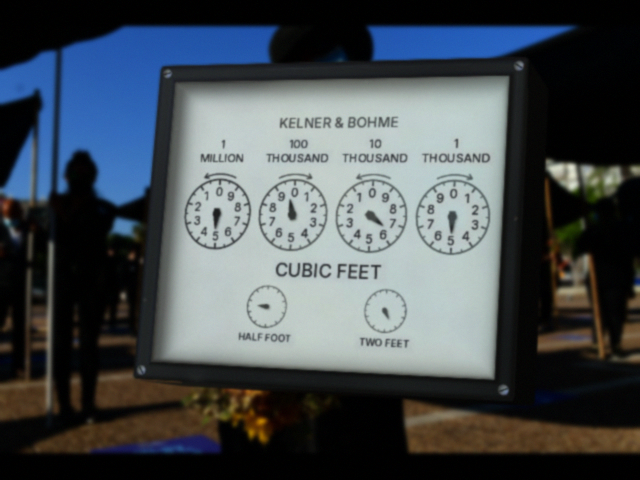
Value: 496500 ft³
